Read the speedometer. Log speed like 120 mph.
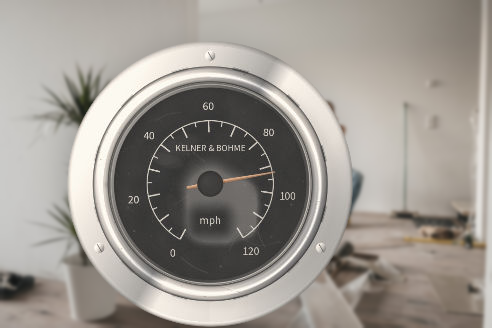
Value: 92.5 mph
